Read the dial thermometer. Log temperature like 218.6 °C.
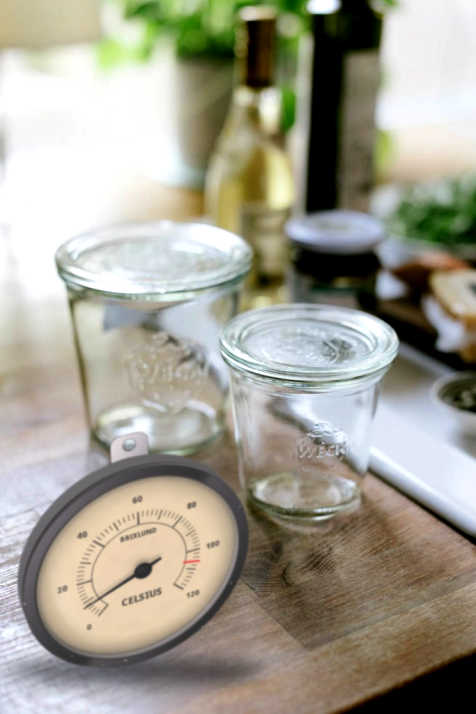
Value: 10 °C
